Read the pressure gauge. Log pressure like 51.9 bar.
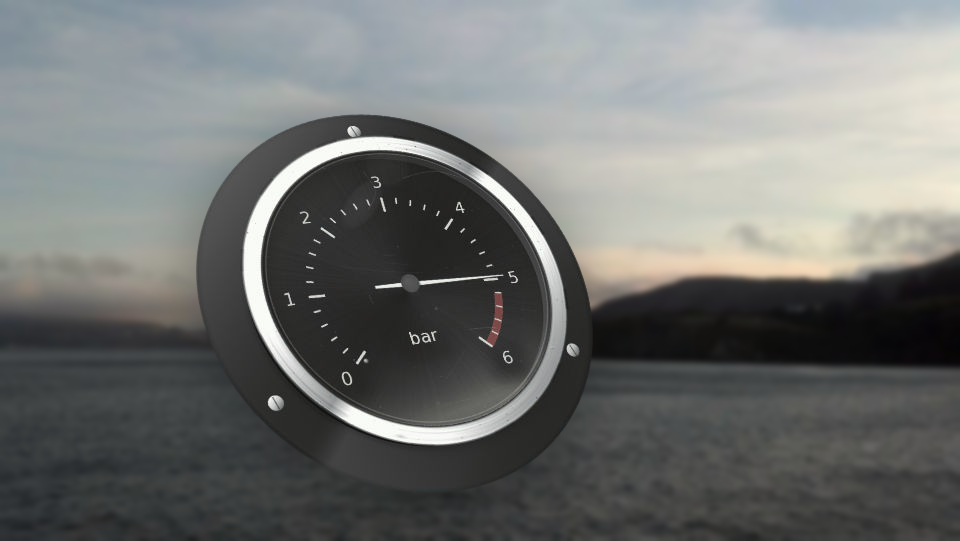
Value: 5 bar
